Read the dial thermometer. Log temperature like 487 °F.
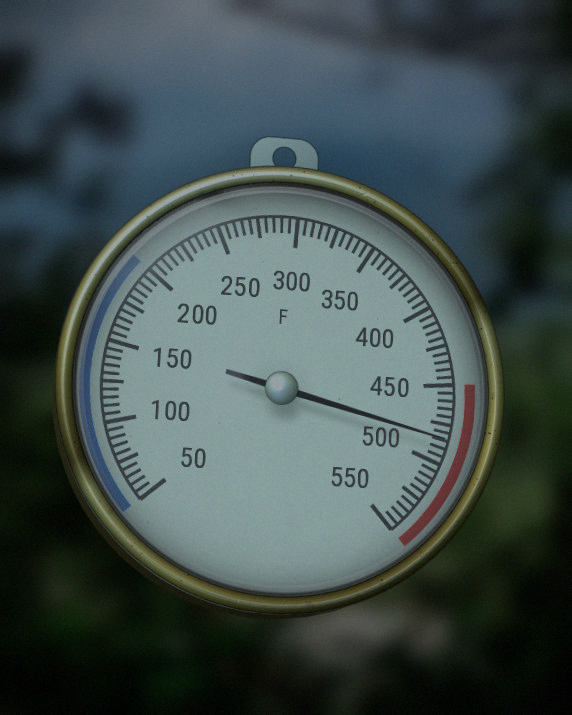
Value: 485 °F
